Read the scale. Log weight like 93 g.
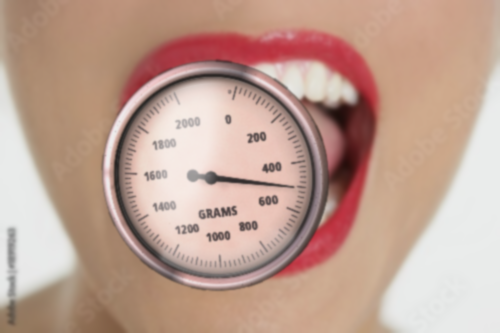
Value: 500 g
